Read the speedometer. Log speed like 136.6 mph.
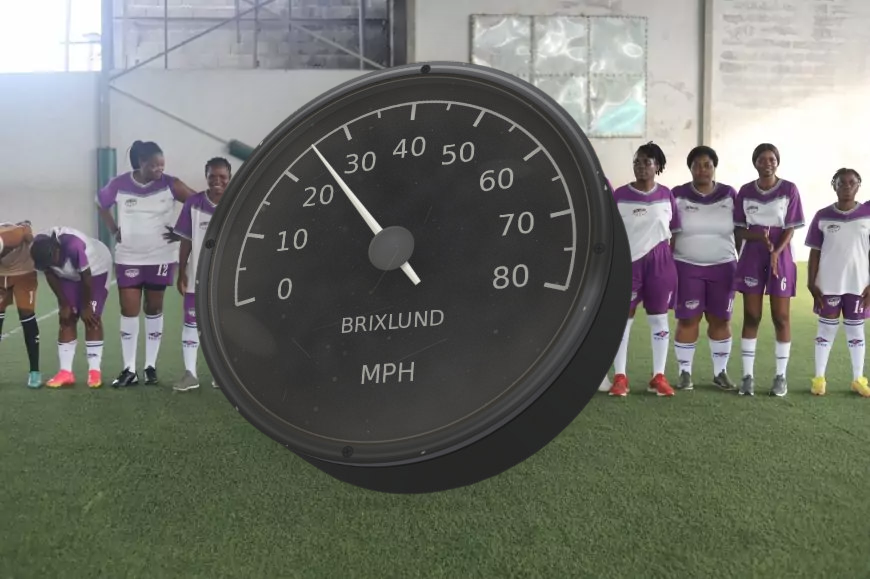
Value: 25 mph
